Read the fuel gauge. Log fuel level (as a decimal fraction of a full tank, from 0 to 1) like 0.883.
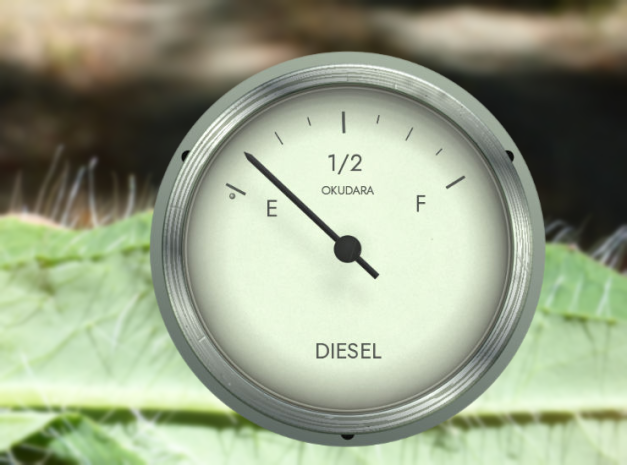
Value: 0.125
